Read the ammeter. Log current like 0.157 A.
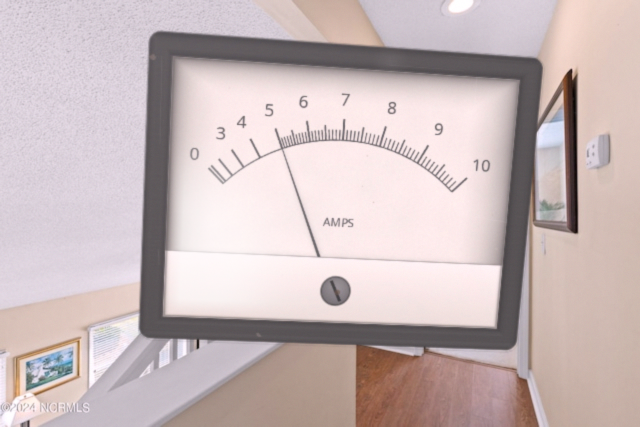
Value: 5 A
